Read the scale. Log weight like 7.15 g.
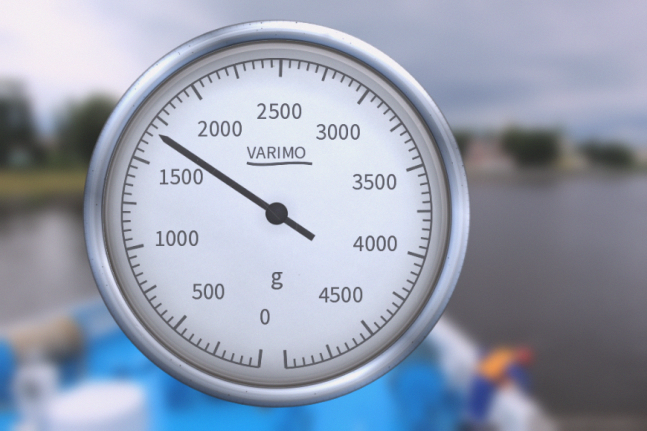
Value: 1675 g
